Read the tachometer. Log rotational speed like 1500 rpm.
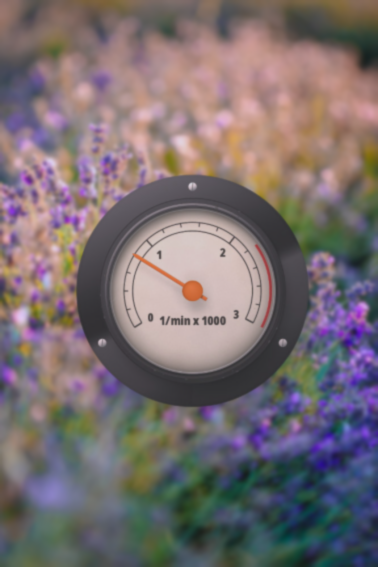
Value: 800 rpm
